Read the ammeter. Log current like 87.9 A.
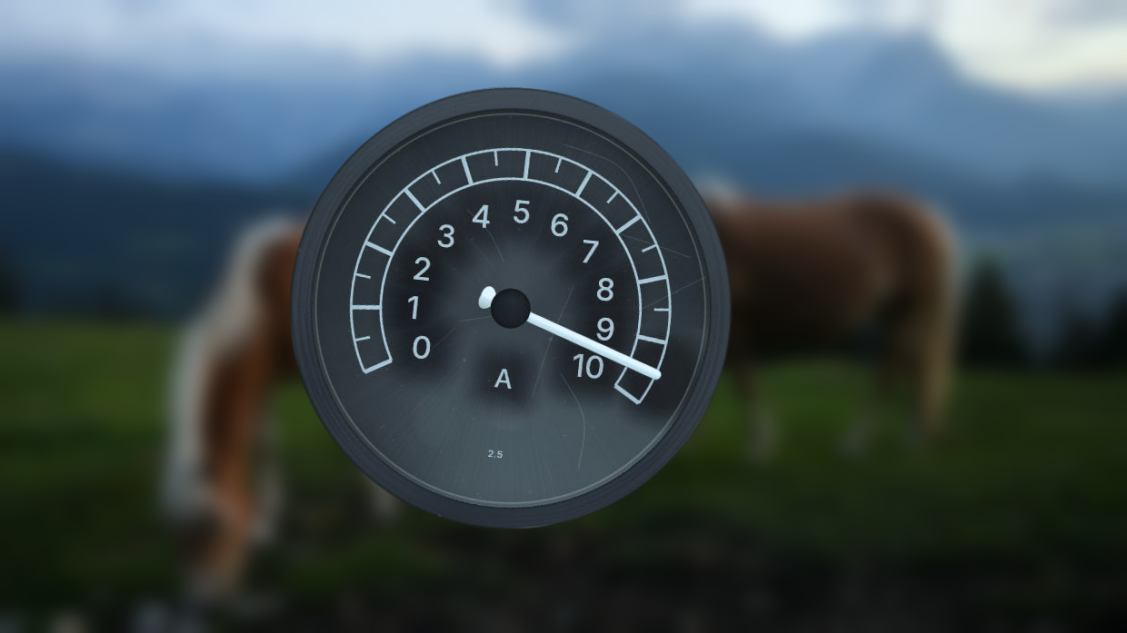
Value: 9.5 A
